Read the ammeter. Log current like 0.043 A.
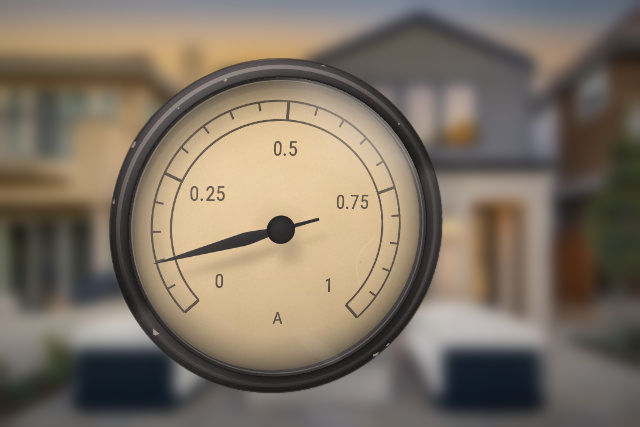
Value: 0.1 A
